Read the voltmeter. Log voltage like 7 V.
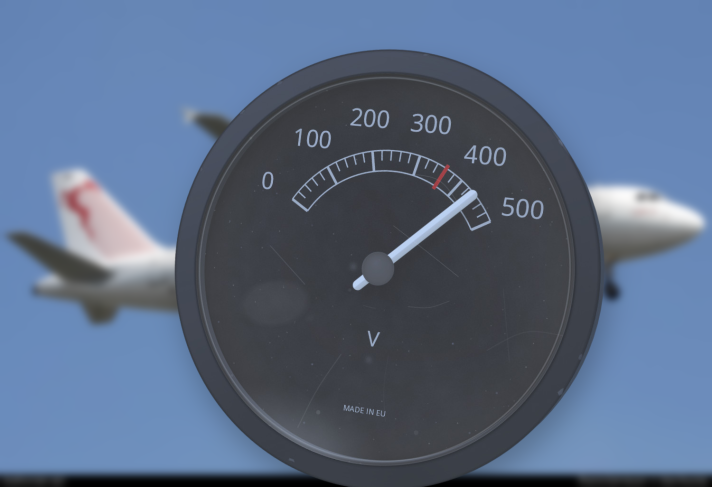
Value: 440 V
